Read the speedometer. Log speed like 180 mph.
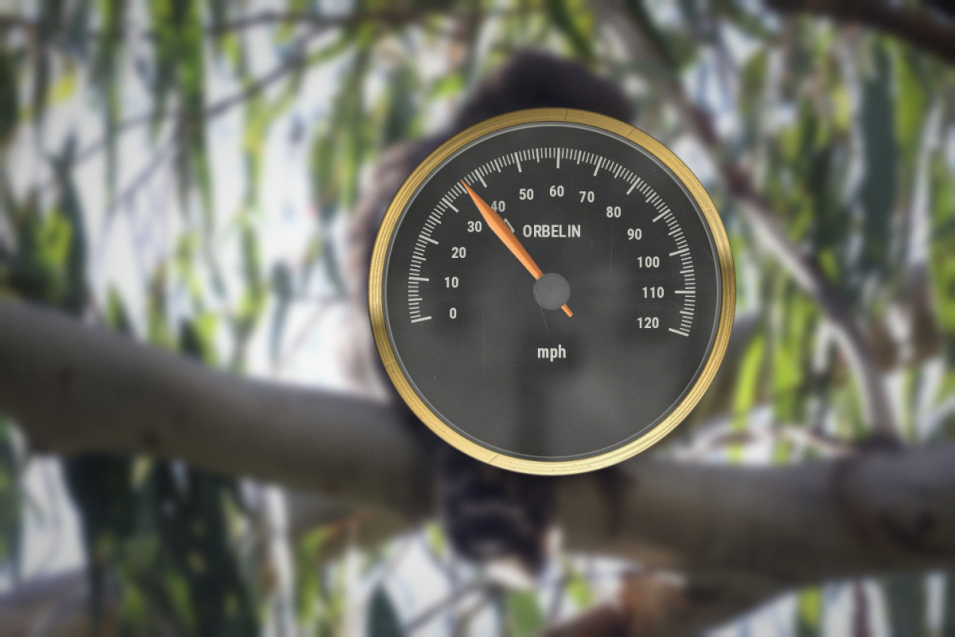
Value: 36 mph
